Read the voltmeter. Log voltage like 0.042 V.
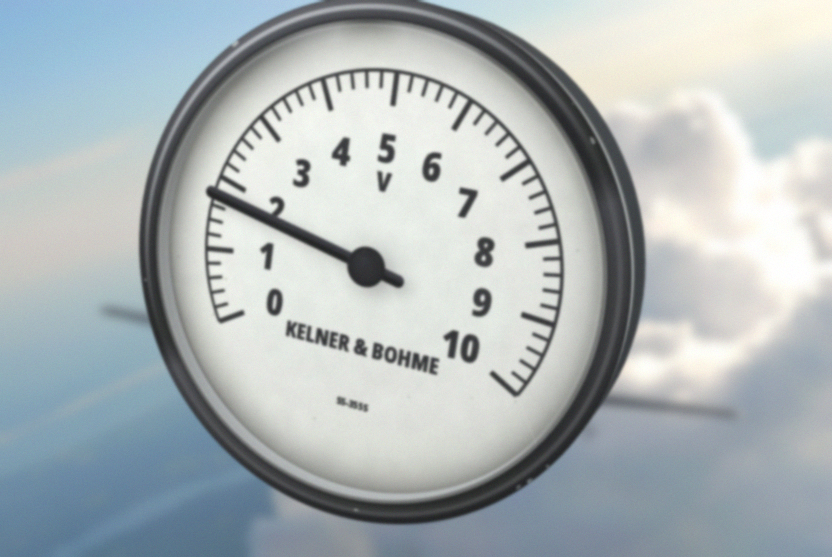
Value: 1.8 V
